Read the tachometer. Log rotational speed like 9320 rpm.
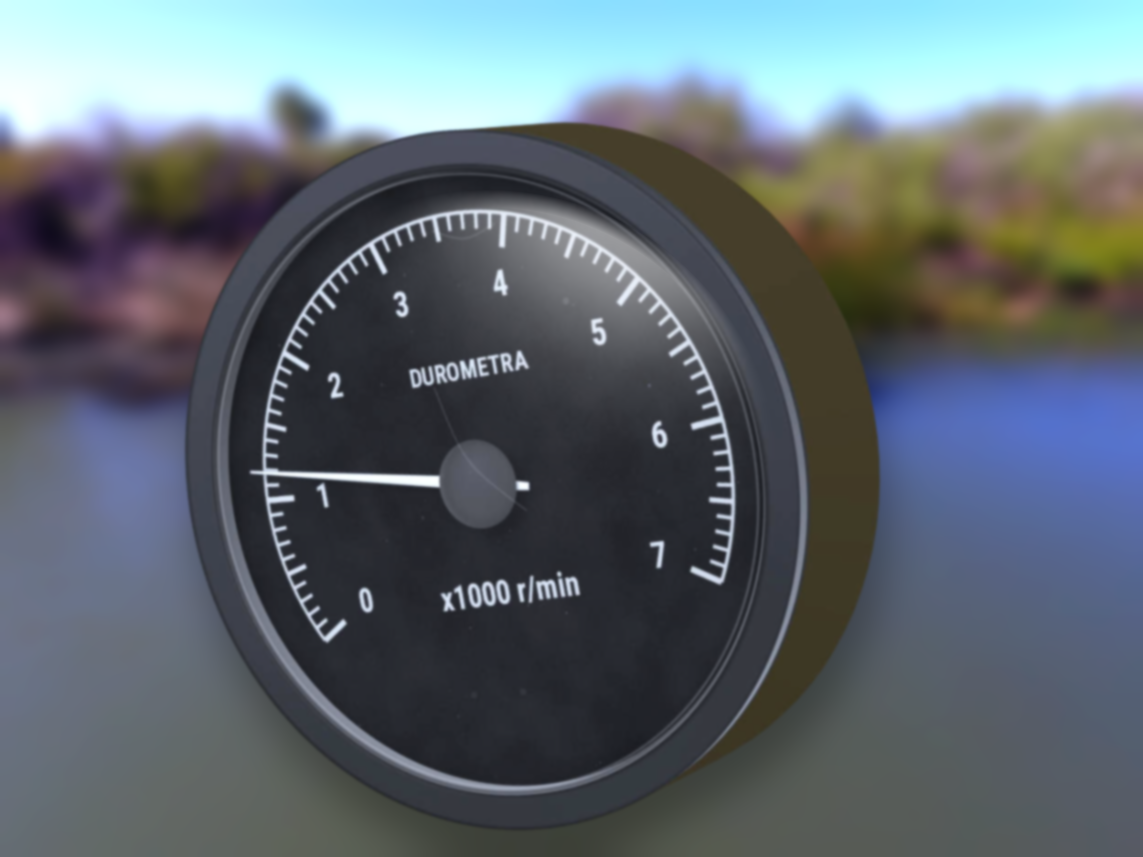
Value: 1200 rpm
